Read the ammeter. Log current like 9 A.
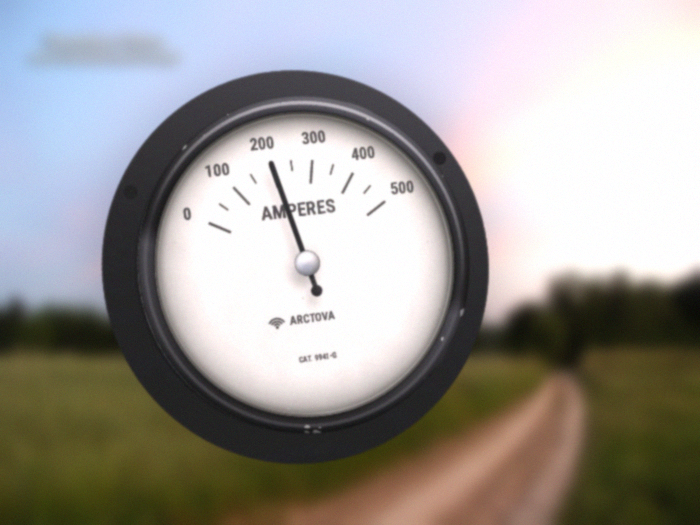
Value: 200 A
